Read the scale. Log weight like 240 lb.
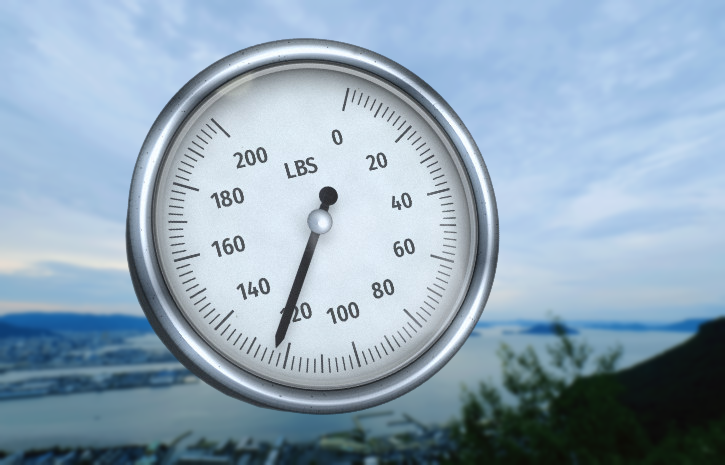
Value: 124 lb
